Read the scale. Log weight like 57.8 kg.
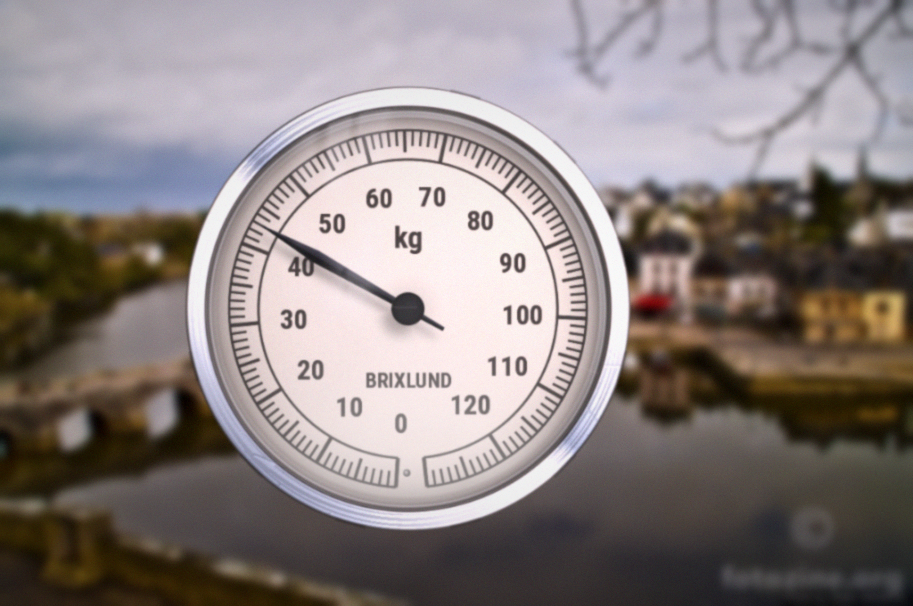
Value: 43 kg
